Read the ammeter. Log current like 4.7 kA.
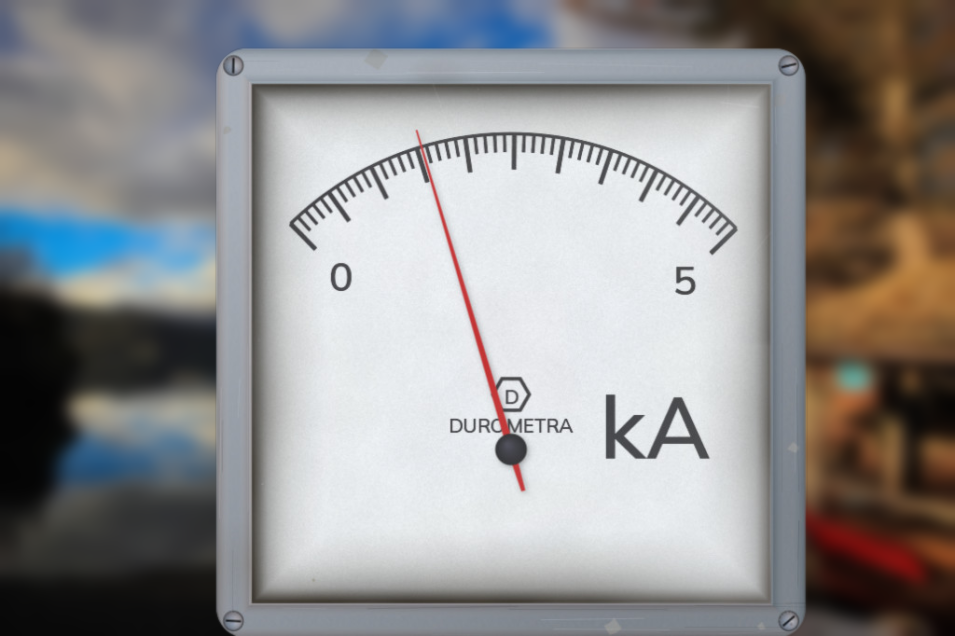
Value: 1.55 kA
